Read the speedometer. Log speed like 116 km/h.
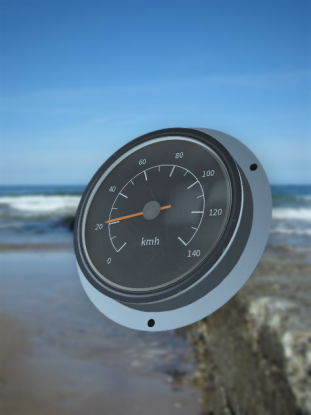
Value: 20 km/h
